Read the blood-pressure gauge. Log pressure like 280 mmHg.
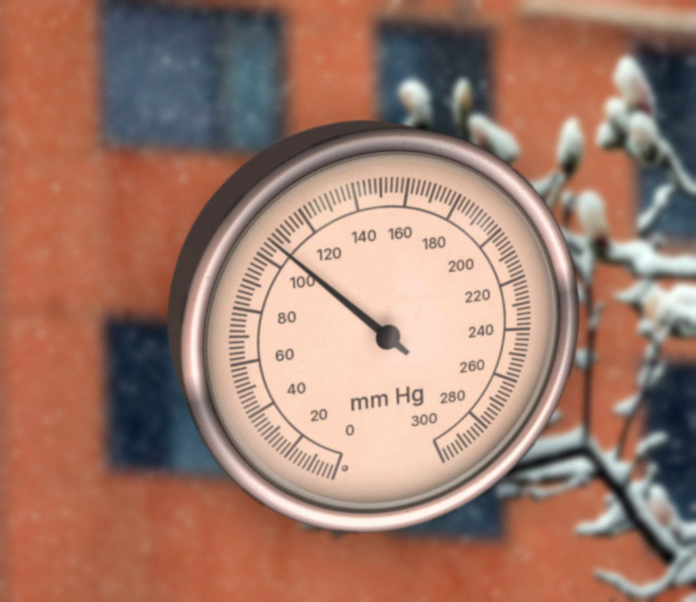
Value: 106 mmHg
